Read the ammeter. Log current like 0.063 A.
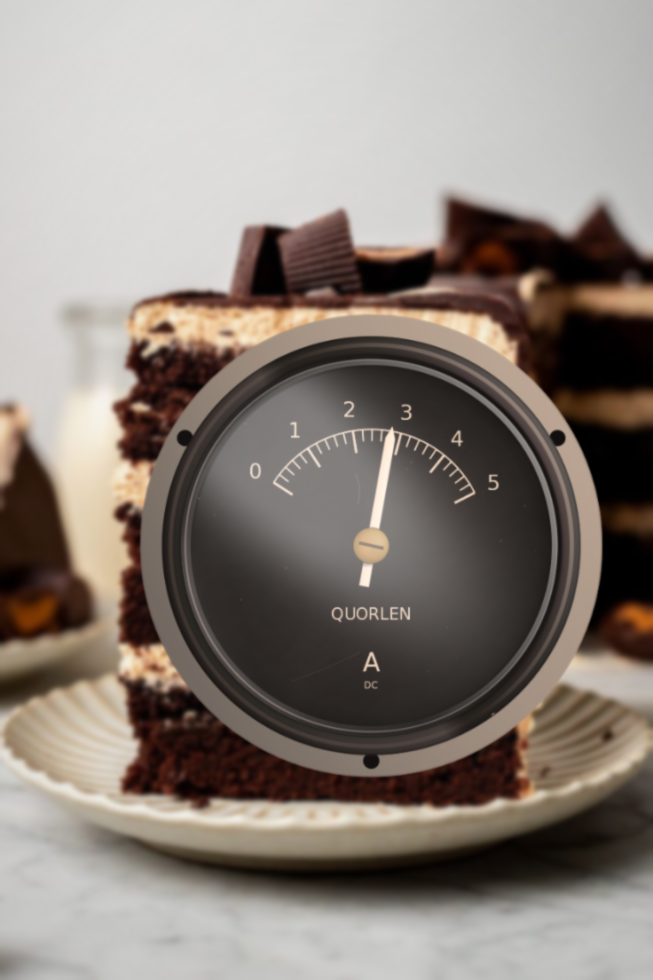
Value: 2.8 A
